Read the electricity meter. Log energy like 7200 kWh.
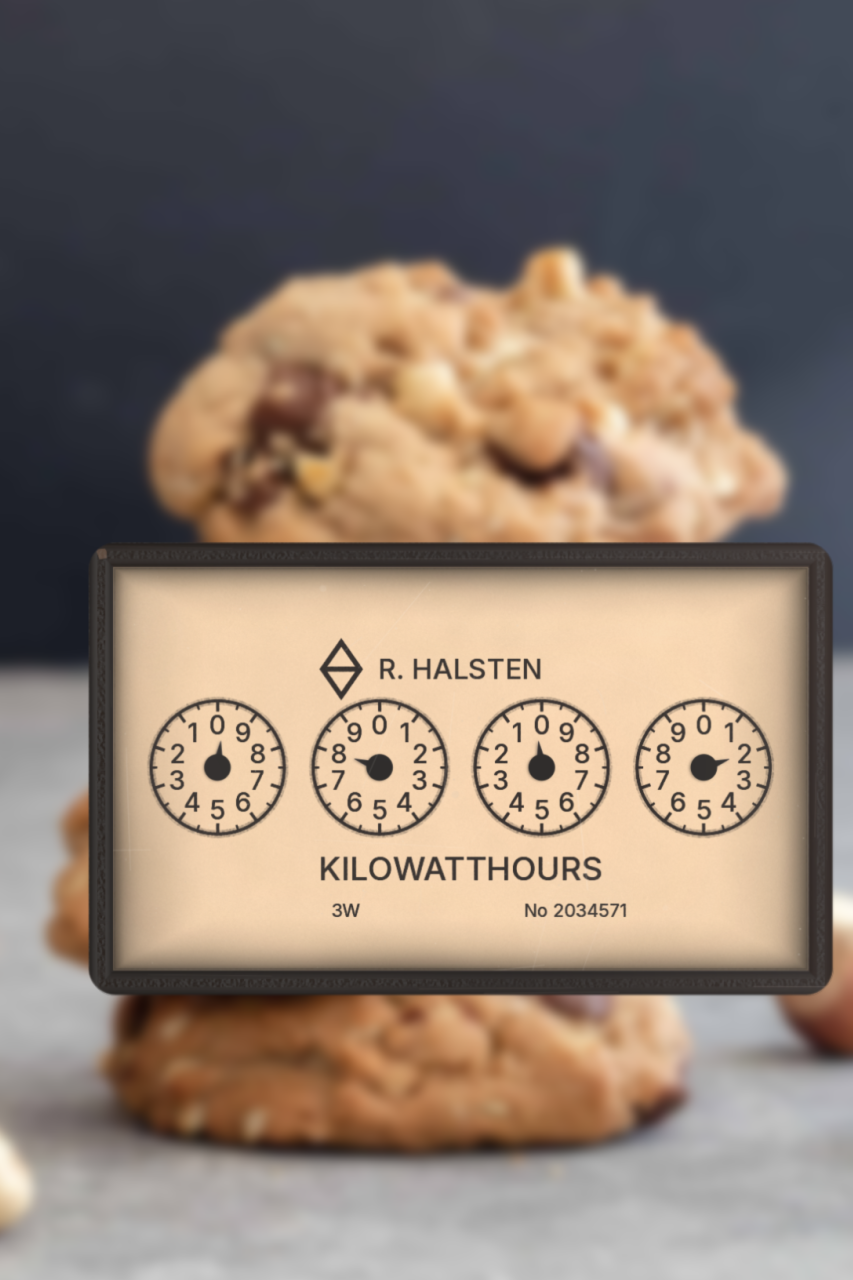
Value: 9802 kWh
